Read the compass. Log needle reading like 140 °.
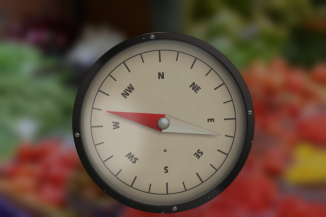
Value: 285 °
